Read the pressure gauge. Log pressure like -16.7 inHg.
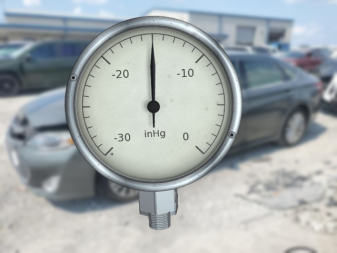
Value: -15 inHg
